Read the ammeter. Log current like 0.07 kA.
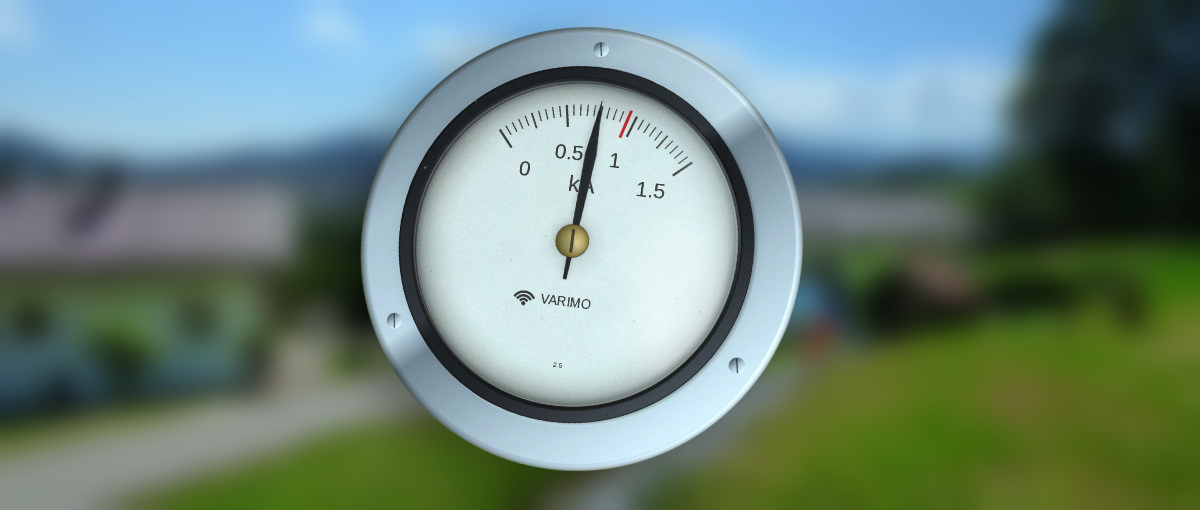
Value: 0.75 kA
